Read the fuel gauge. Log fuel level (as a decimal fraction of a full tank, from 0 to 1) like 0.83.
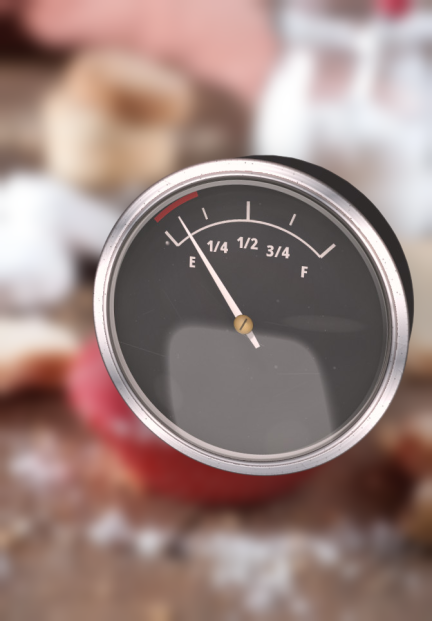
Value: 0.125
